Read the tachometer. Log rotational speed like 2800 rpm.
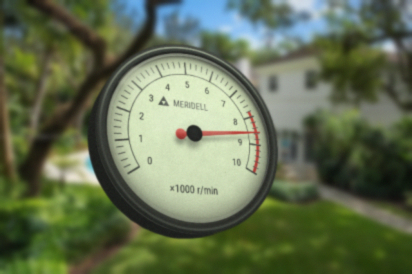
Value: 8600 rpm
